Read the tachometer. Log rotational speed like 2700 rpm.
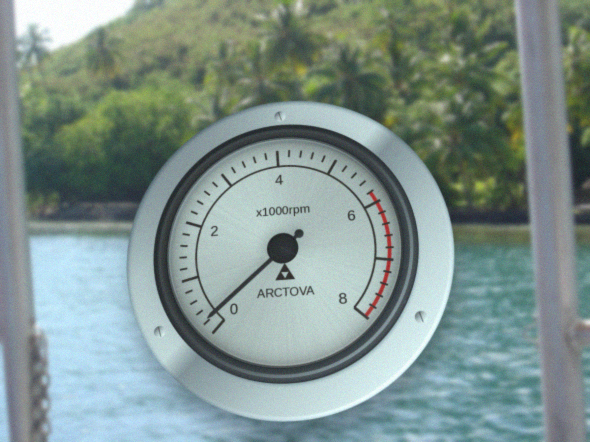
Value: 200 rpm
